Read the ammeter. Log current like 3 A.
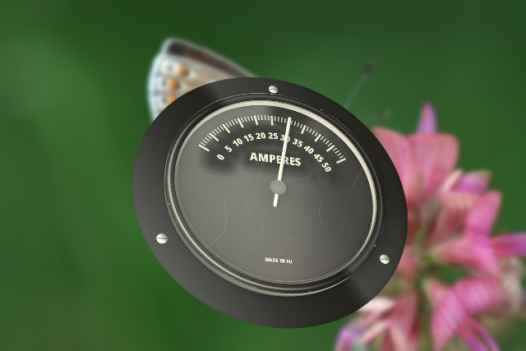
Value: 30 A
